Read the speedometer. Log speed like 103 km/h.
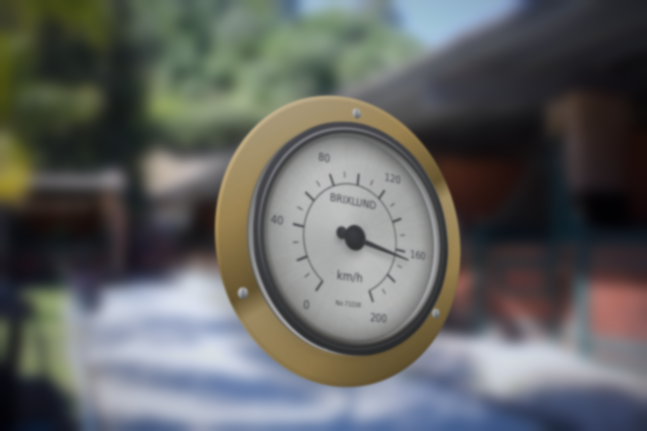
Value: 165 km/h
